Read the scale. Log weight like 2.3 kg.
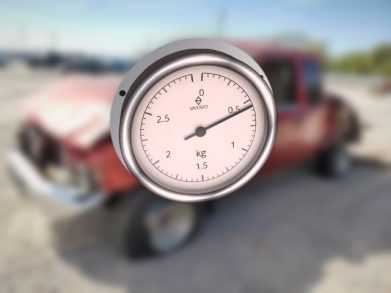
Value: 0.55 kg
